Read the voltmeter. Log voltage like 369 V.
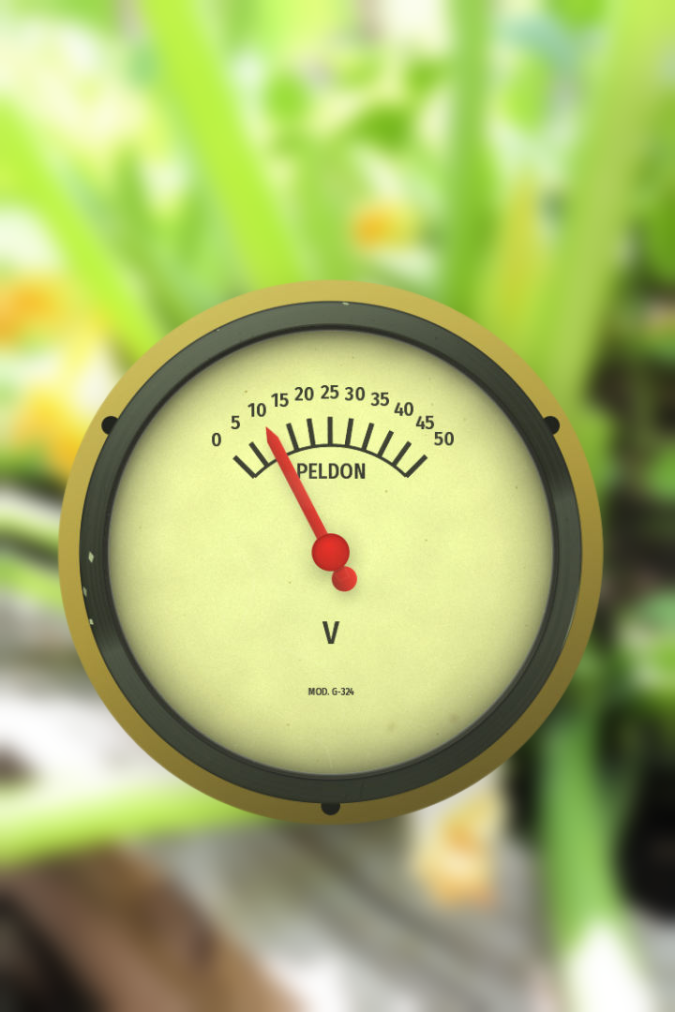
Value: 10 V
